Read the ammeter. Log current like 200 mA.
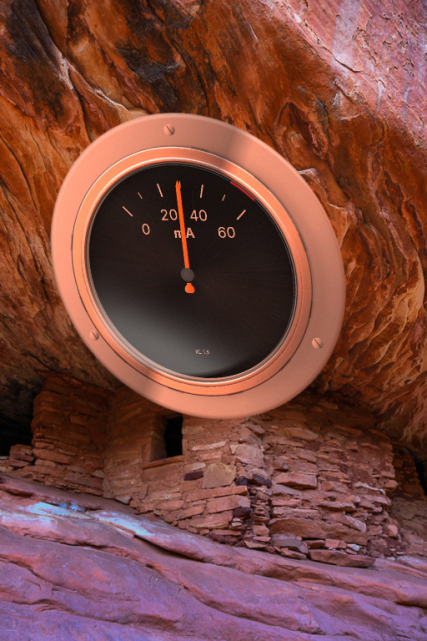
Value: 30 mA
